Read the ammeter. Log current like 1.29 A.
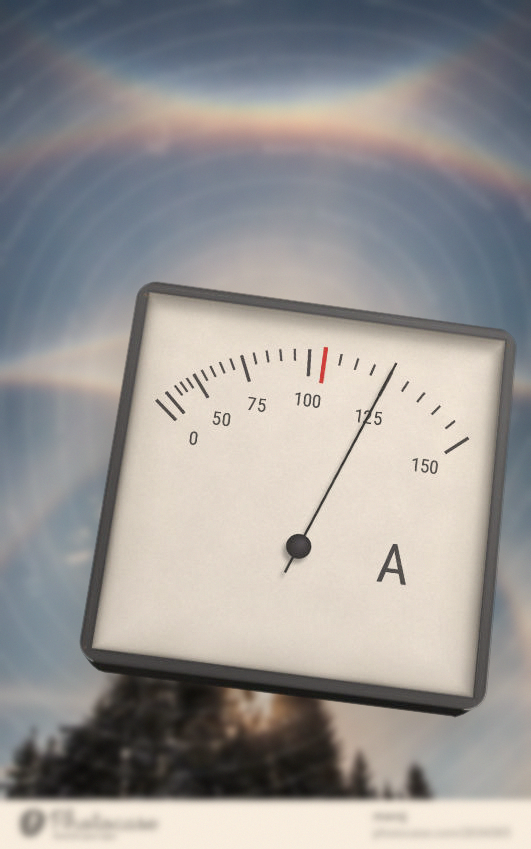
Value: 125 A
